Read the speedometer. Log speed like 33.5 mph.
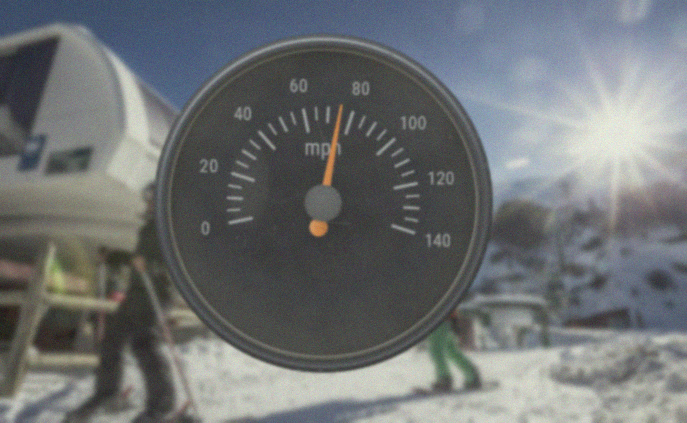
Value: 75 mph
